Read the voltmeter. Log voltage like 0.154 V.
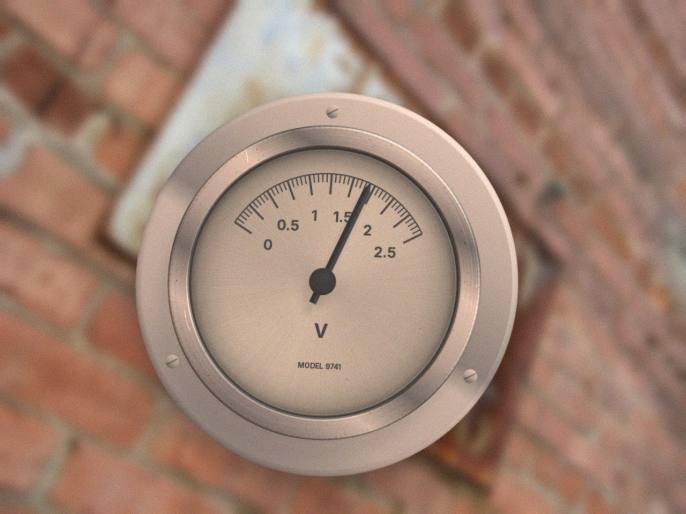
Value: 1.7 V
